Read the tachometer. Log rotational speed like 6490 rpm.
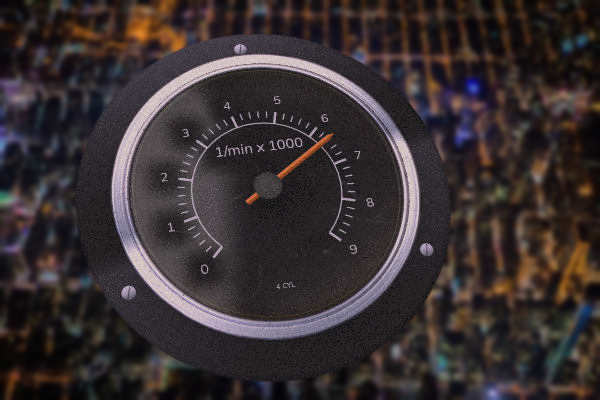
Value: 6400 rpm
